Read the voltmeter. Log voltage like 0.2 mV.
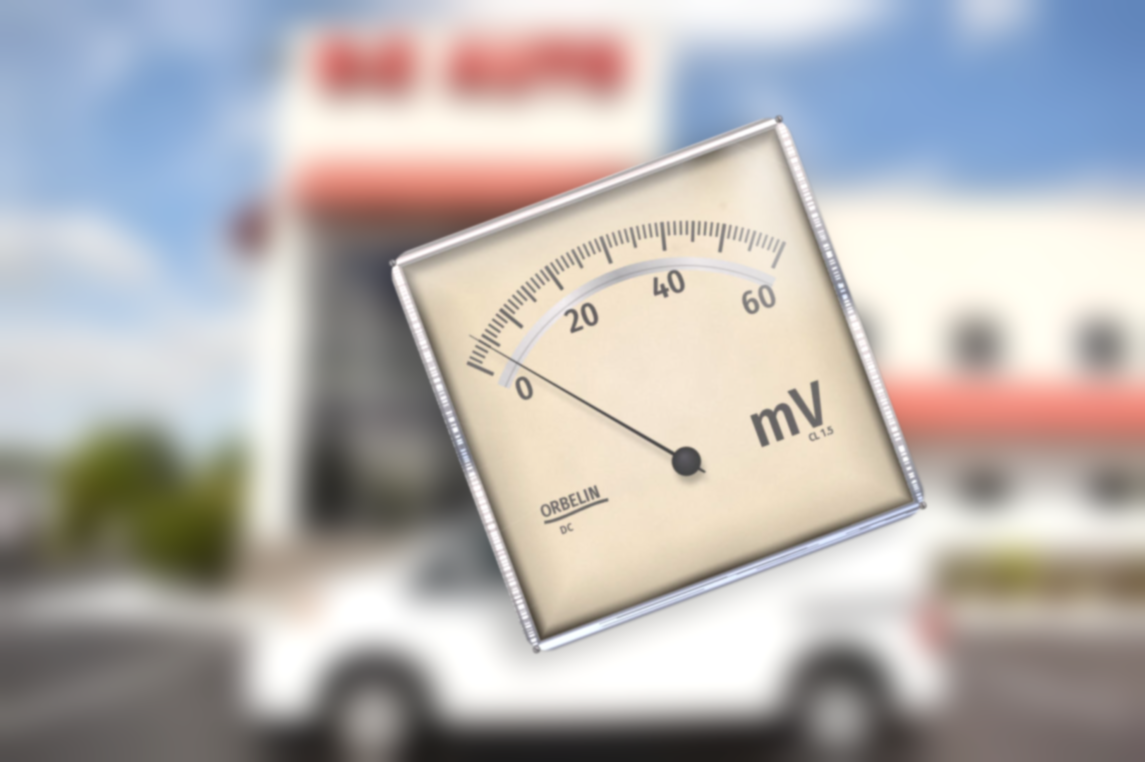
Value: 4 mV
